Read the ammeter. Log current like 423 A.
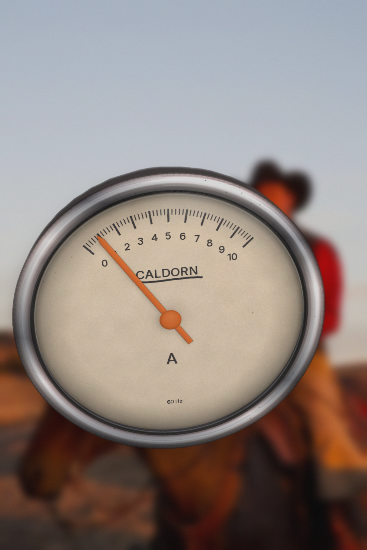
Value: 1 A
